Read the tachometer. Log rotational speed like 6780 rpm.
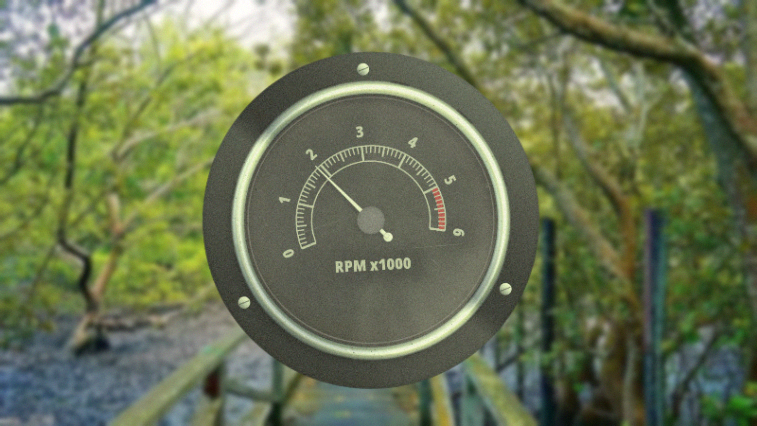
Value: 1900 rpm
